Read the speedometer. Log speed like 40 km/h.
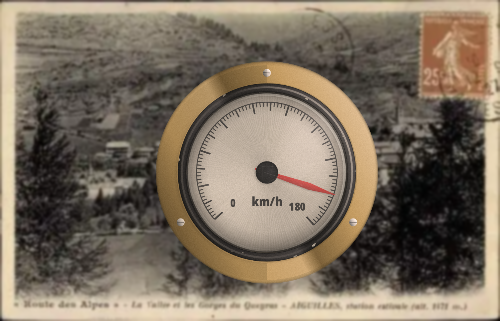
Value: 160 km/h
